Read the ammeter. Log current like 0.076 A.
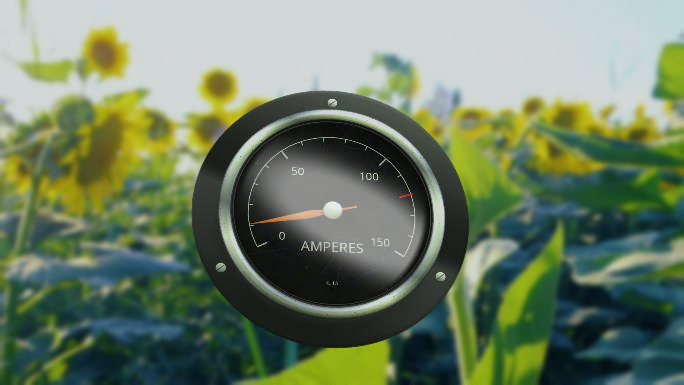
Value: 10 A
